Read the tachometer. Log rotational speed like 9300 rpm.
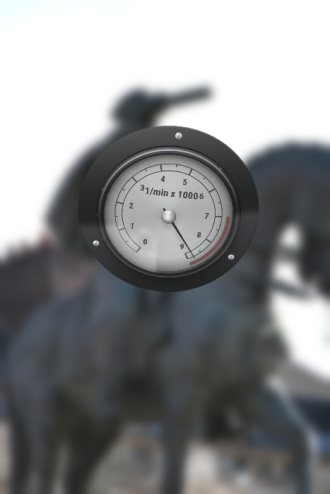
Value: 8750 rpm
